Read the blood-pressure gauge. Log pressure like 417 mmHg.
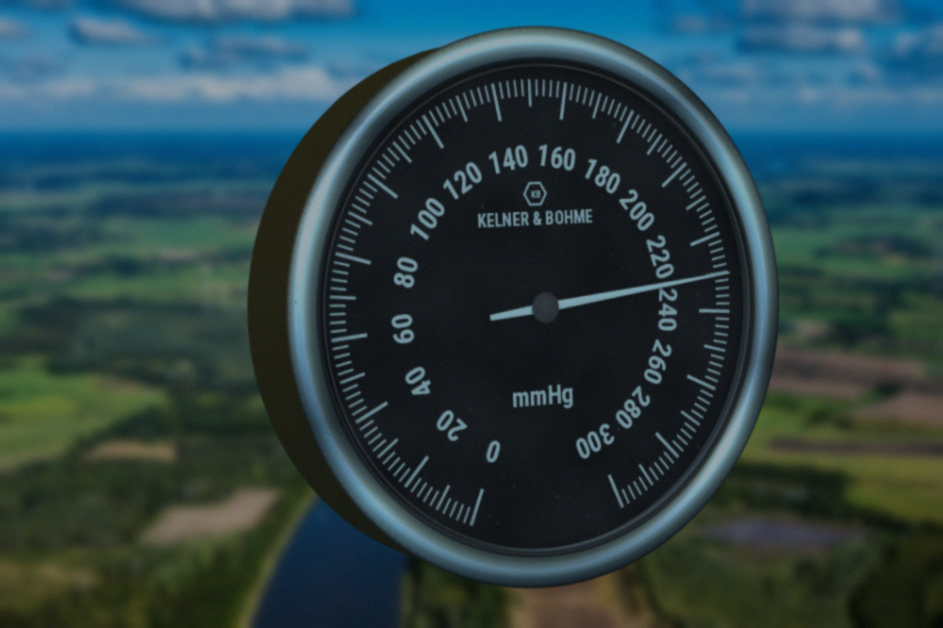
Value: 230 mmHg
